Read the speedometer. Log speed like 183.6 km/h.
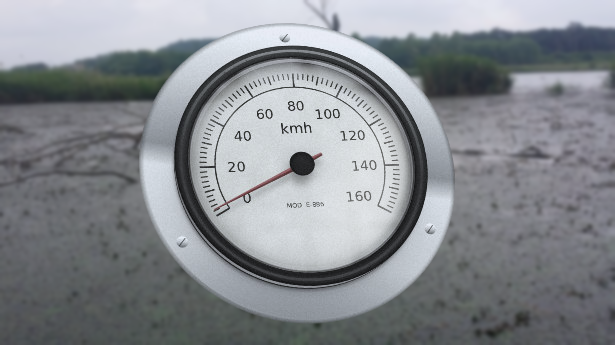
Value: 2 km/h
